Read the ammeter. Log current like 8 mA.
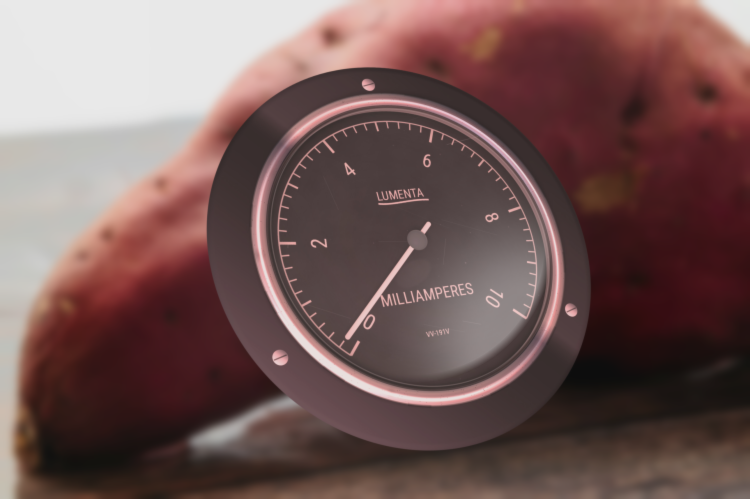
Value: 0.2 mA
